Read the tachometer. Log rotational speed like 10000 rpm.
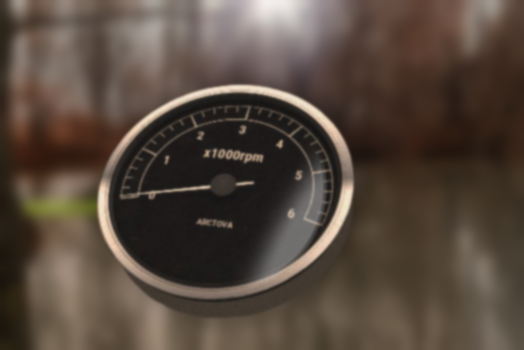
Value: 0 rpm
